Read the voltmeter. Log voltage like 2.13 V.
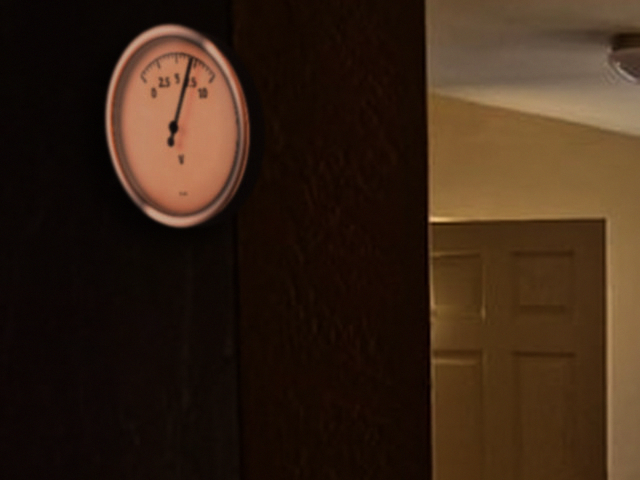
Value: 7.5 V
